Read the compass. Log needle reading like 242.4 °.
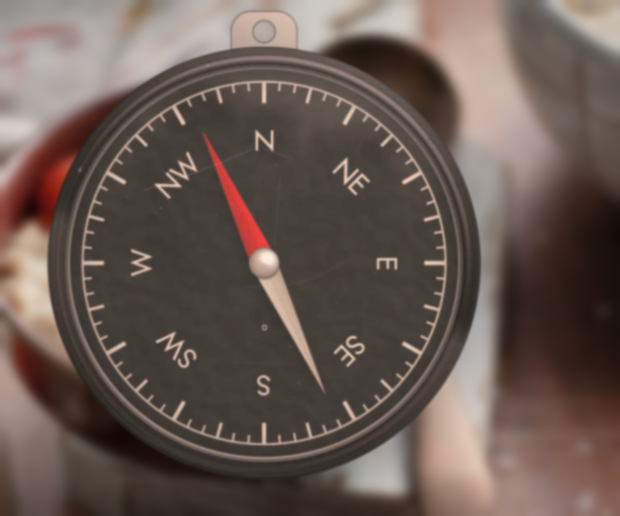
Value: 335 °
